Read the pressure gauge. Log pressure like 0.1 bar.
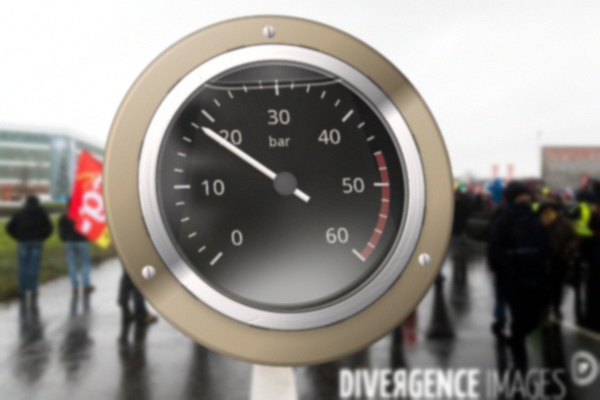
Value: 18 bar
